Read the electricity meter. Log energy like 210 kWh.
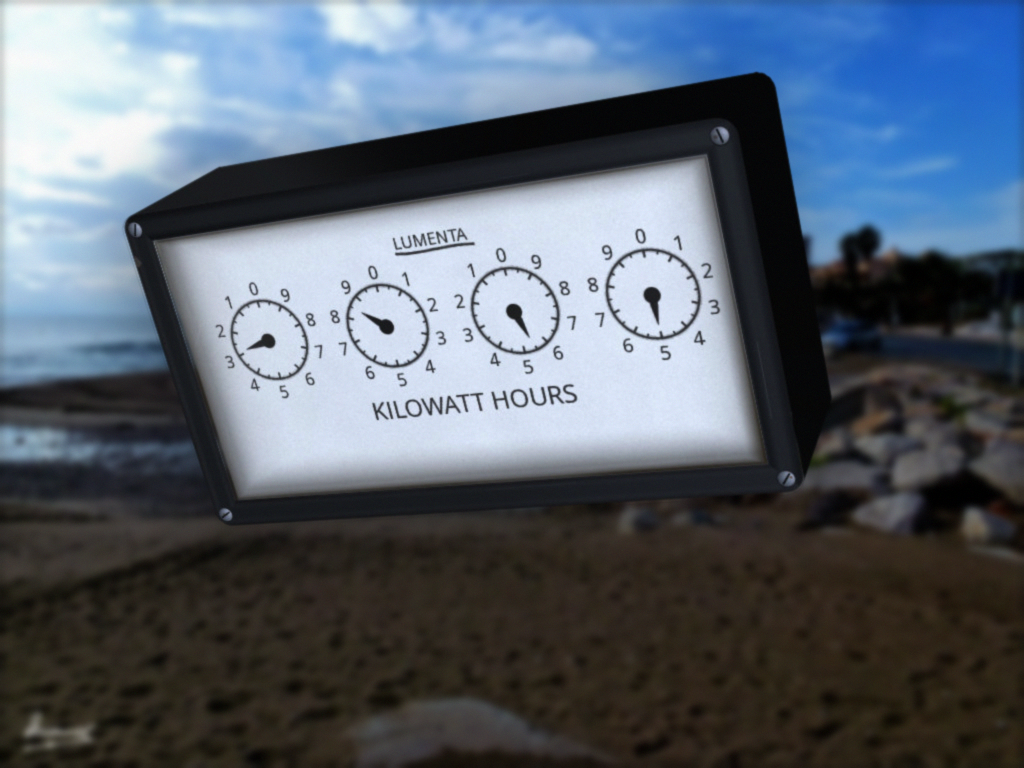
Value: 2855 kWh
